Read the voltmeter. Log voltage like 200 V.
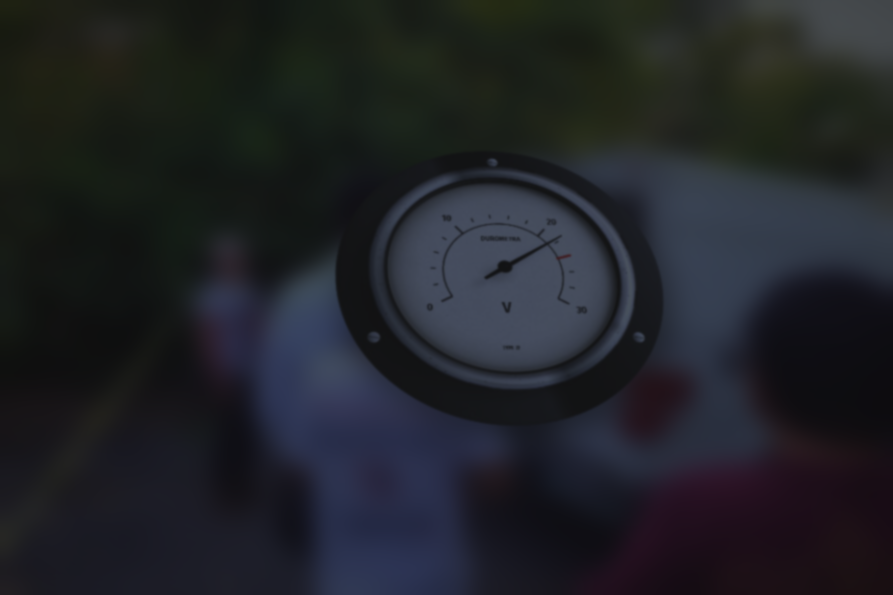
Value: 22 V
